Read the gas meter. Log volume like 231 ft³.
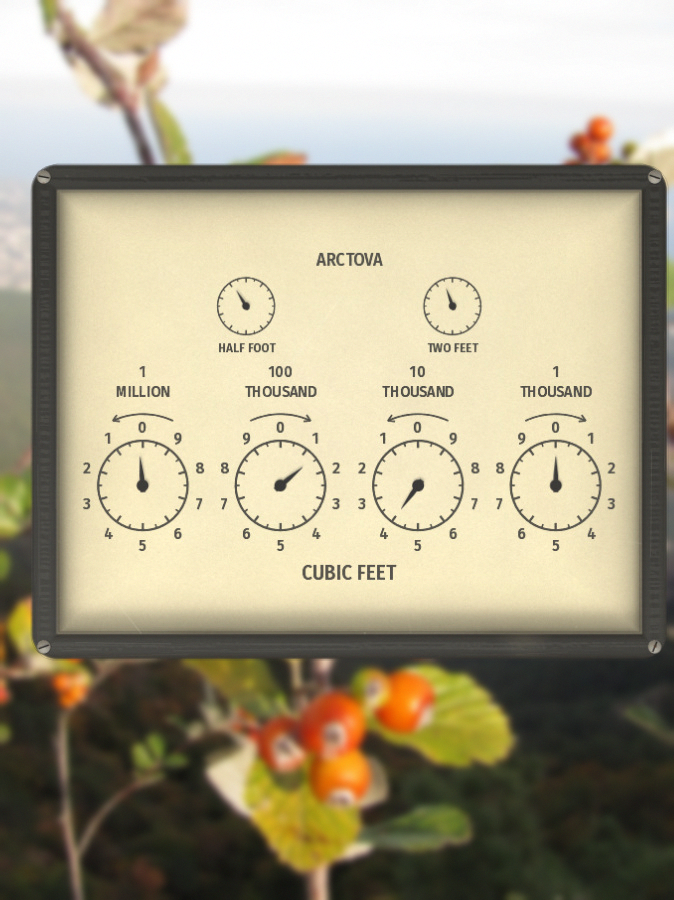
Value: 14000 ft³
